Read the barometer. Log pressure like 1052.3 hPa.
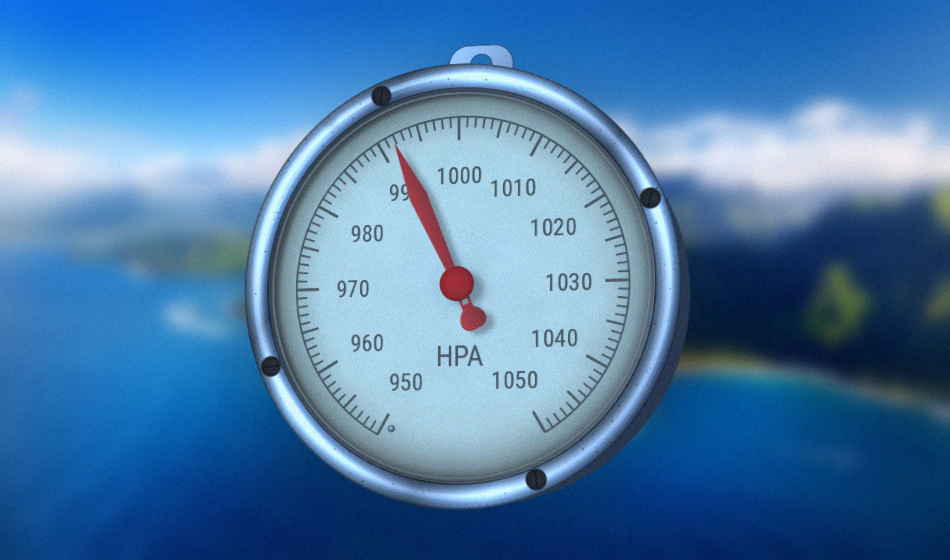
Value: 992 hPa
